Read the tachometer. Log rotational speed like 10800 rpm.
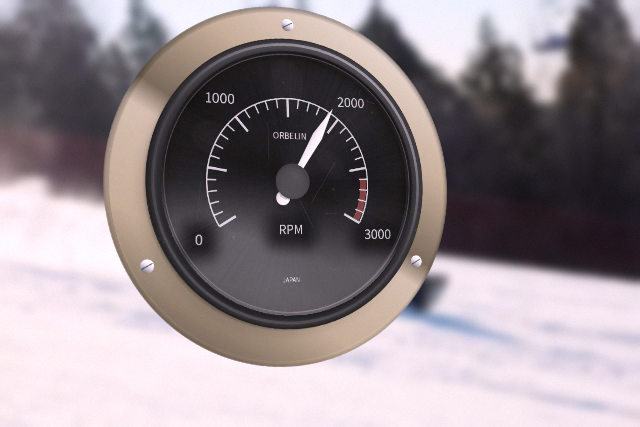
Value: 1900 rpm
